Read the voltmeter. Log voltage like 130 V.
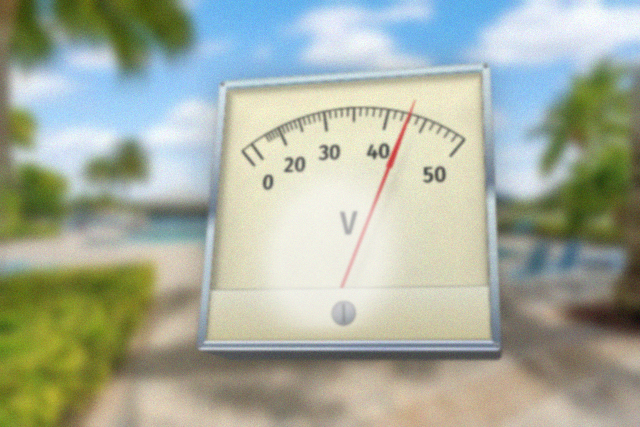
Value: 43 V
